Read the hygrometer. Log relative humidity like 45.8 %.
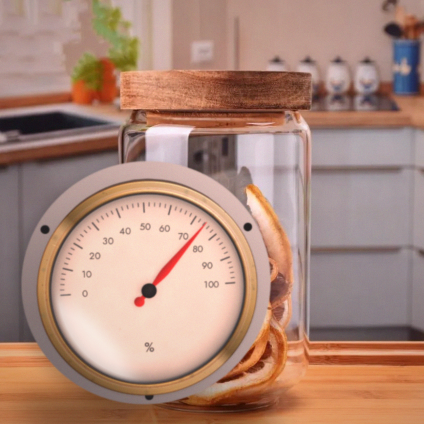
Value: 74 %
